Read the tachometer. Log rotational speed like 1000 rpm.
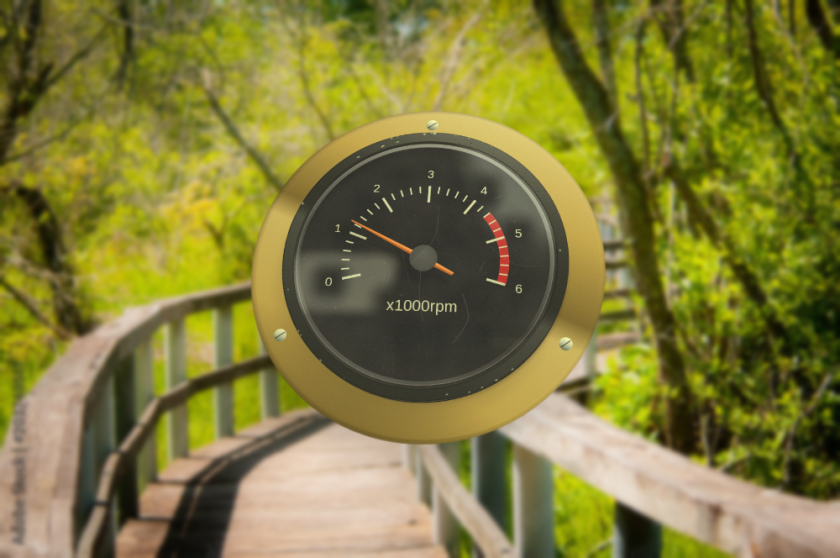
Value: 1200 rpm
